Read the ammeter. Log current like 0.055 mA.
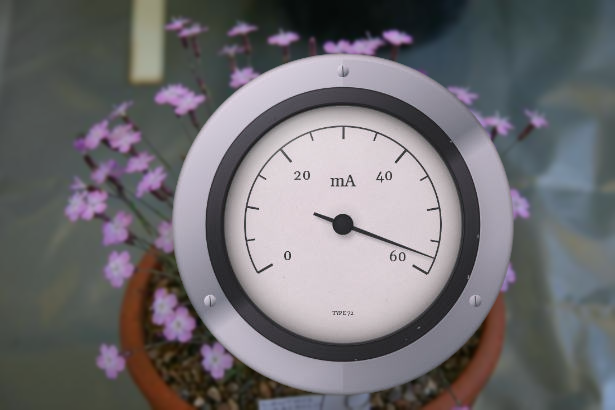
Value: 57.5 mA
